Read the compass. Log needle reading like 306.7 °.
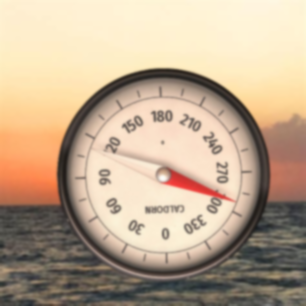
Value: 292.5 °
